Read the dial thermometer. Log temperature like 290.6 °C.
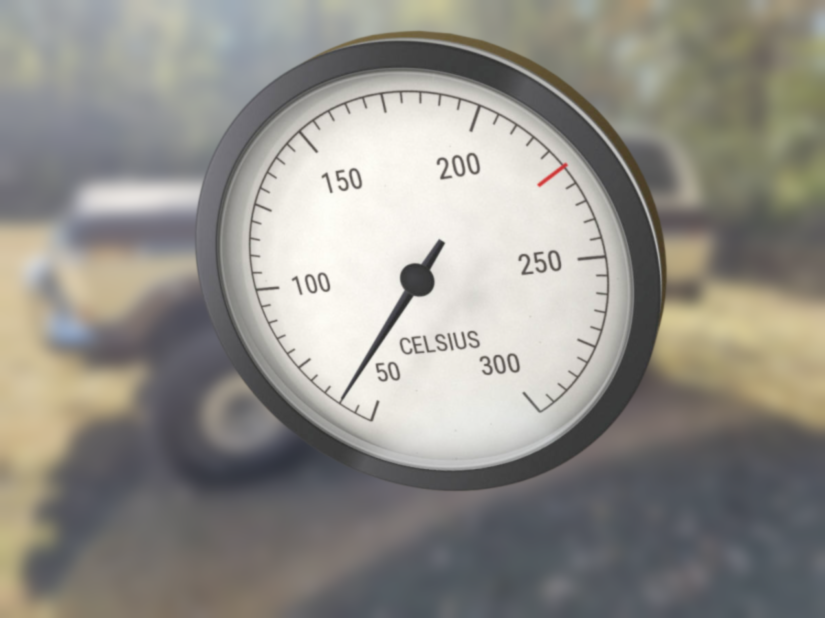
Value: 60 °C
